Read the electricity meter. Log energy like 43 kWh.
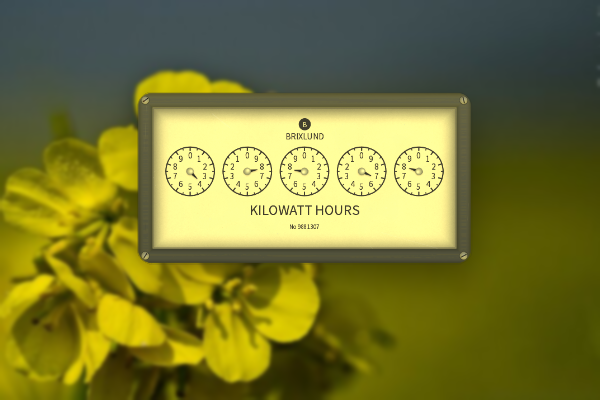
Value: 37768 kWh
